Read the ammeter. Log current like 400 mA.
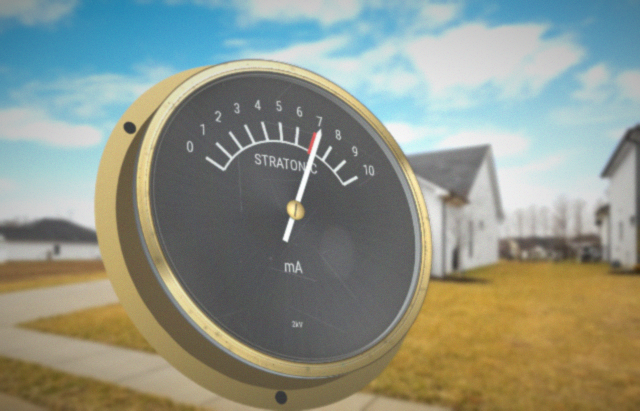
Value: 7 mA
